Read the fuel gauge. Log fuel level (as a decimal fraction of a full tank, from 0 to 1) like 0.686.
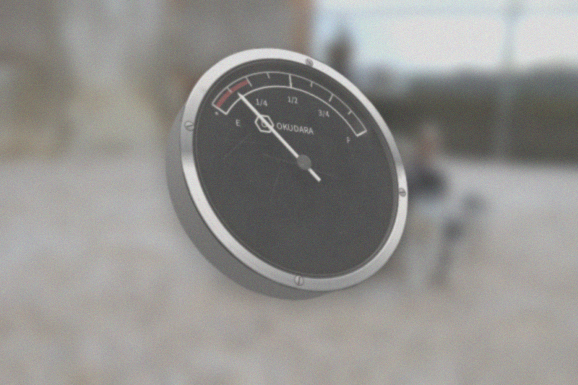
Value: 0.125
